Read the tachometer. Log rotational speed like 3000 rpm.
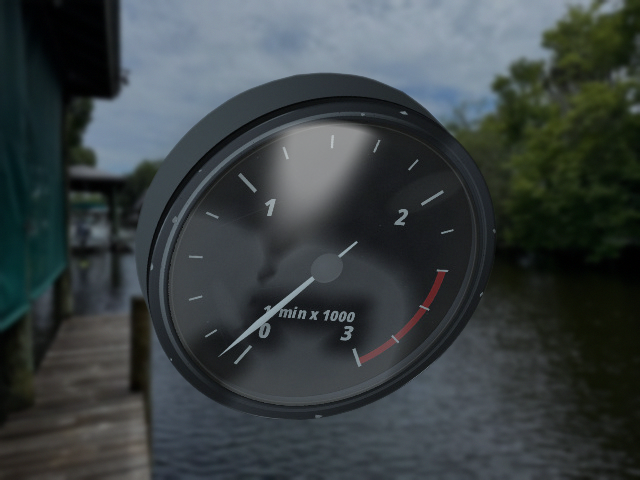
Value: 100 rpm
